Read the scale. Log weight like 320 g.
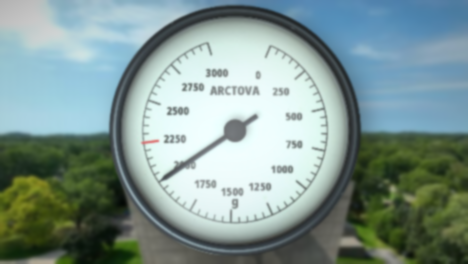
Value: 2000 g
